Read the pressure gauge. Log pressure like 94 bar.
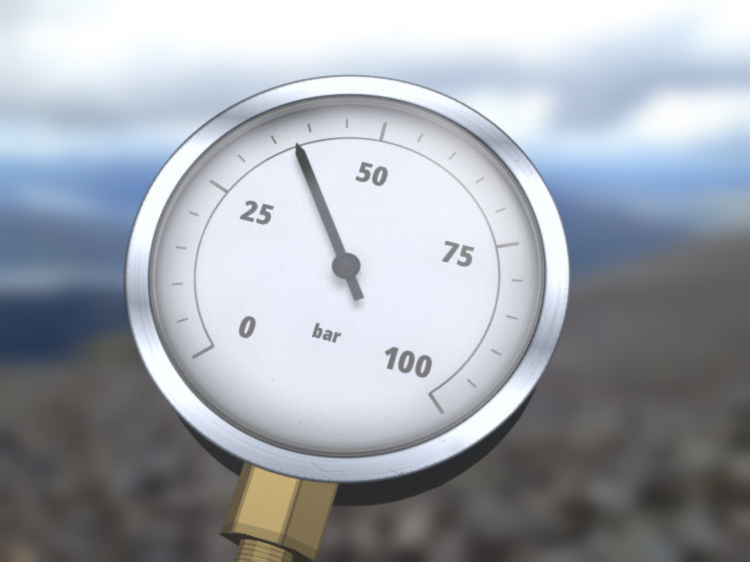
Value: 37.5 bar
